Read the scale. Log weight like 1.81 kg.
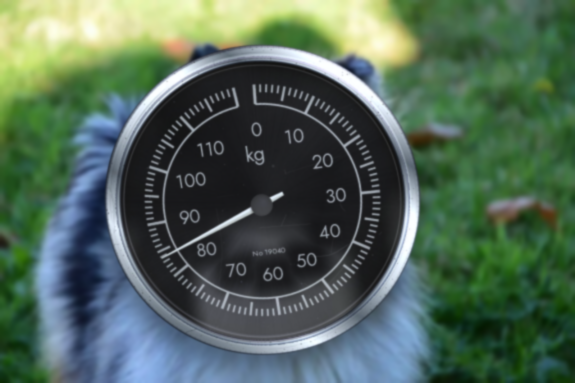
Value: 84 kg
